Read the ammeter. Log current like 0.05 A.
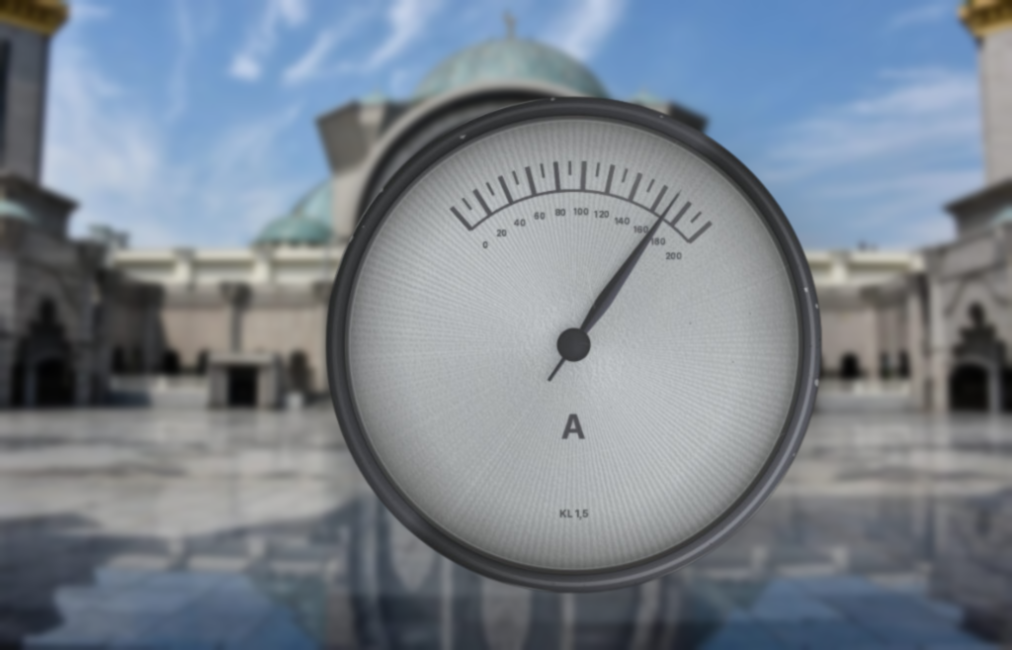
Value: 170 A
